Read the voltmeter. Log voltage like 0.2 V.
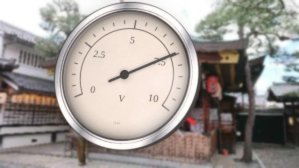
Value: 7.5 V
